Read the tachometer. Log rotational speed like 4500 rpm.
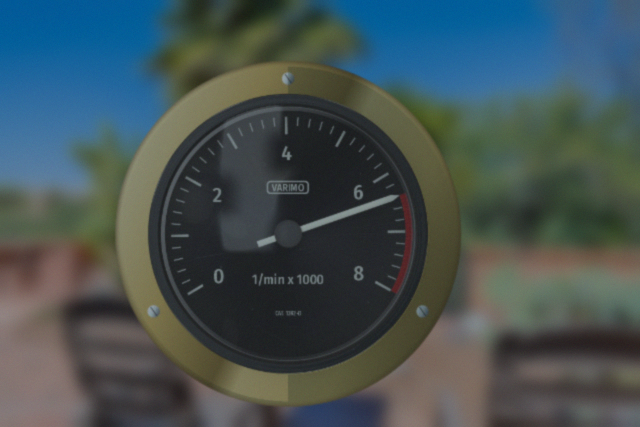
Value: 6400 rpm
